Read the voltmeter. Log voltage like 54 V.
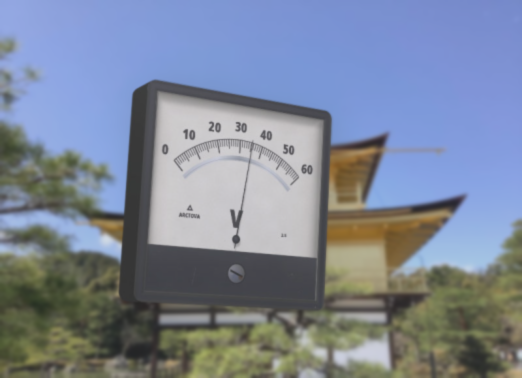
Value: 35 V
